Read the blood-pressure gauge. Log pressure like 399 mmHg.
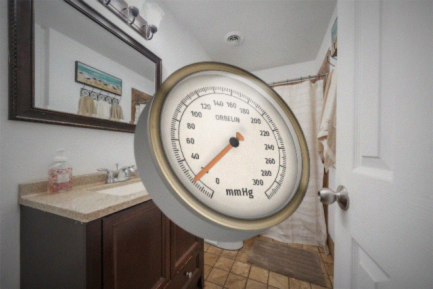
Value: 20 mmHg
